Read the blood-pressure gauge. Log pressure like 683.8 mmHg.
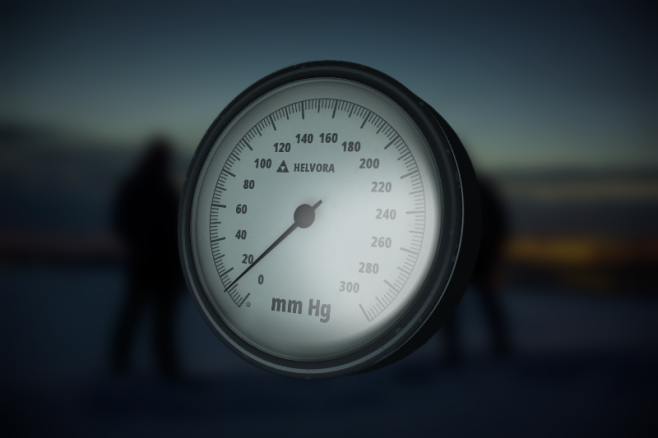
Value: 10 mmHg
